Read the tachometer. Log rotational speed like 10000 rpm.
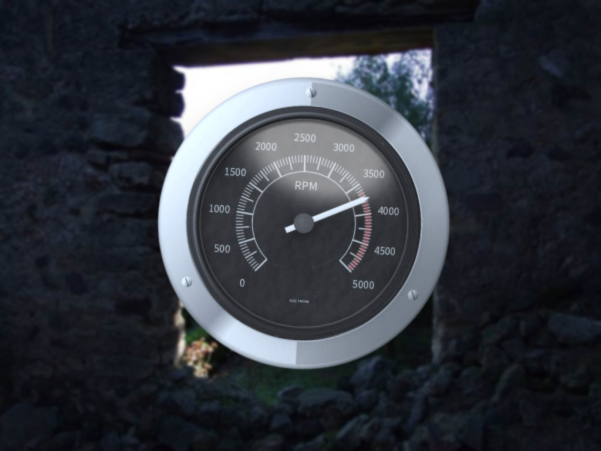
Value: 3750 rpm
